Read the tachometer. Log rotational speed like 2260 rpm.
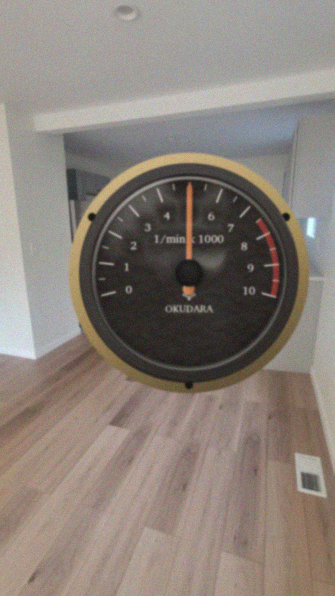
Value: 5000 rpm
